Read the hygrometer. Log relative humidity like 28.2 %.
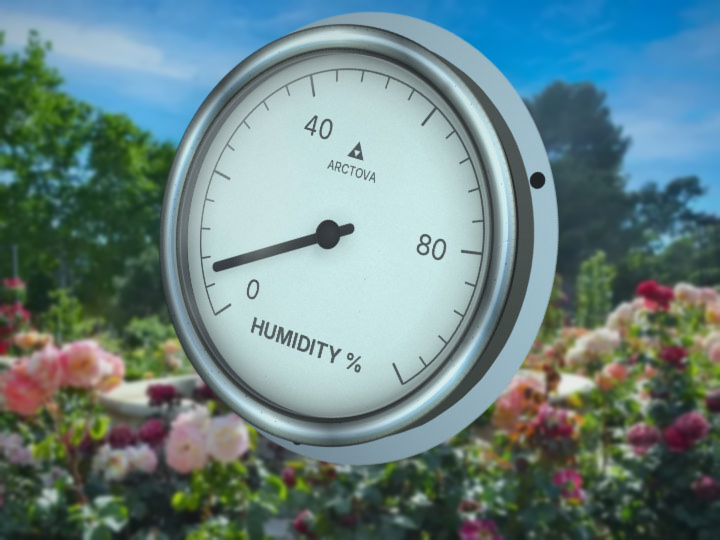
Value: 6 %
